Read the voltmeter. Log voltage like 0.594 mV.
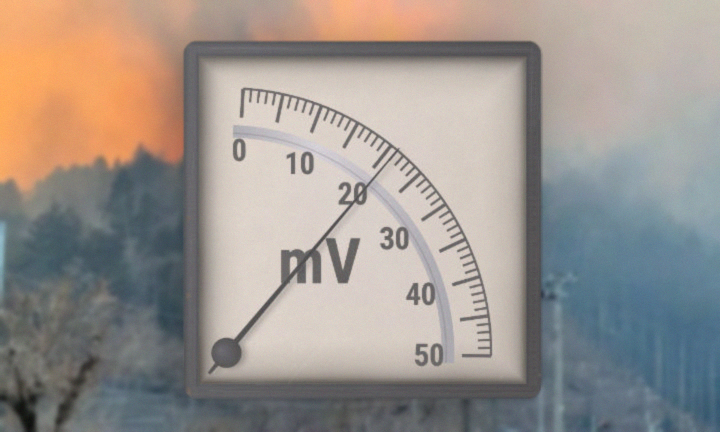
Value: 21 mV
